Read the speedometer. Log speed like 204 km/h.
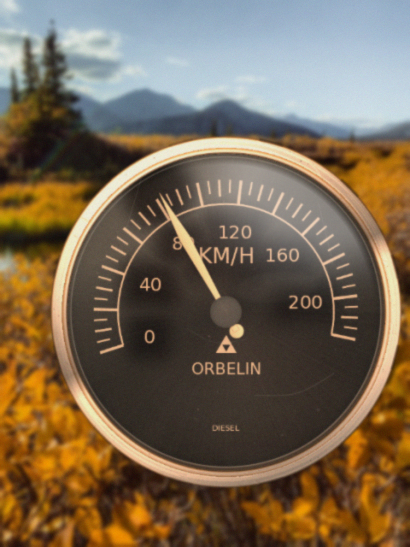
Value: 82.5 km/h
